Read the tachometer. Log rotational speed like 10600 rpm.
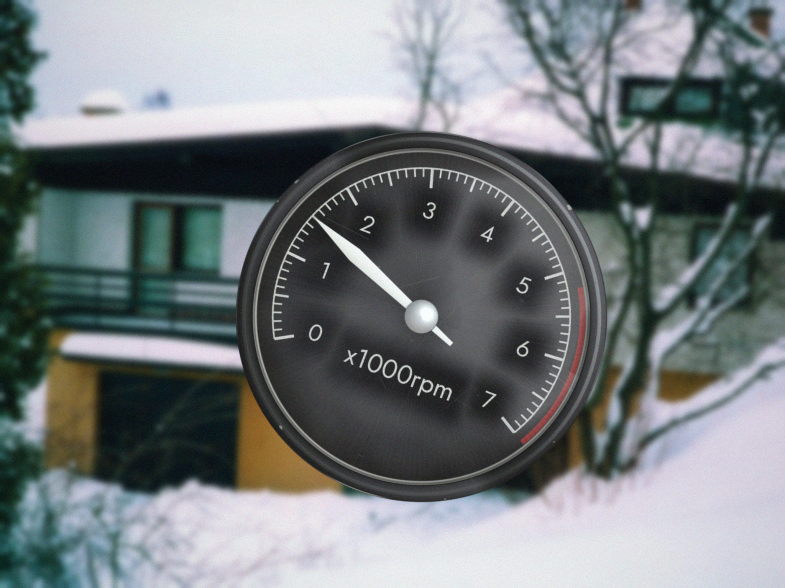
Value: 1500 rpm
